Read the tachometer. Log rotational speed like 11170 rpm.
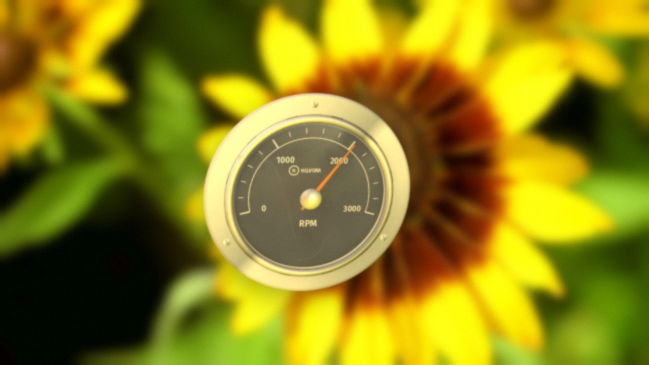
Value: 2000 rpm
